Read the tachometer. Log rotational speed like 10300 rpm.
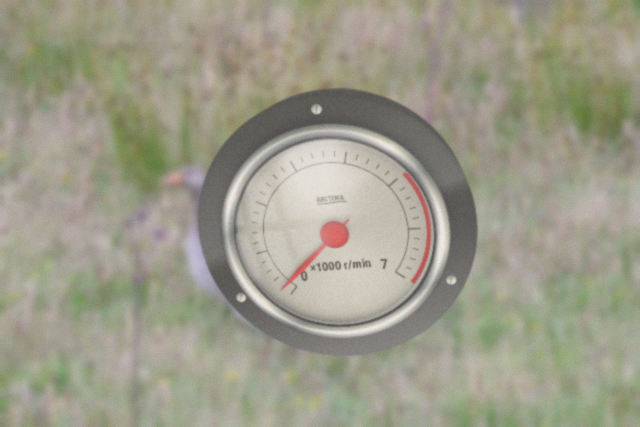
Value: 200 rpm
